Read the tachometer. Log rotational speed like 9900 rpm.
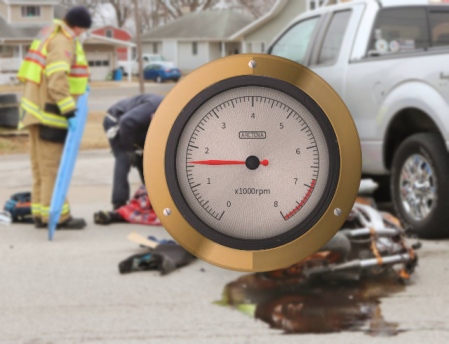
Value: 1600 rpm
